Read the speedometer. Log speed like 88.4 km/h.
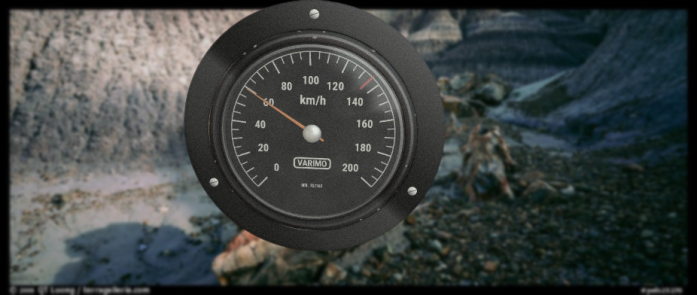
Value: 60 km/h
